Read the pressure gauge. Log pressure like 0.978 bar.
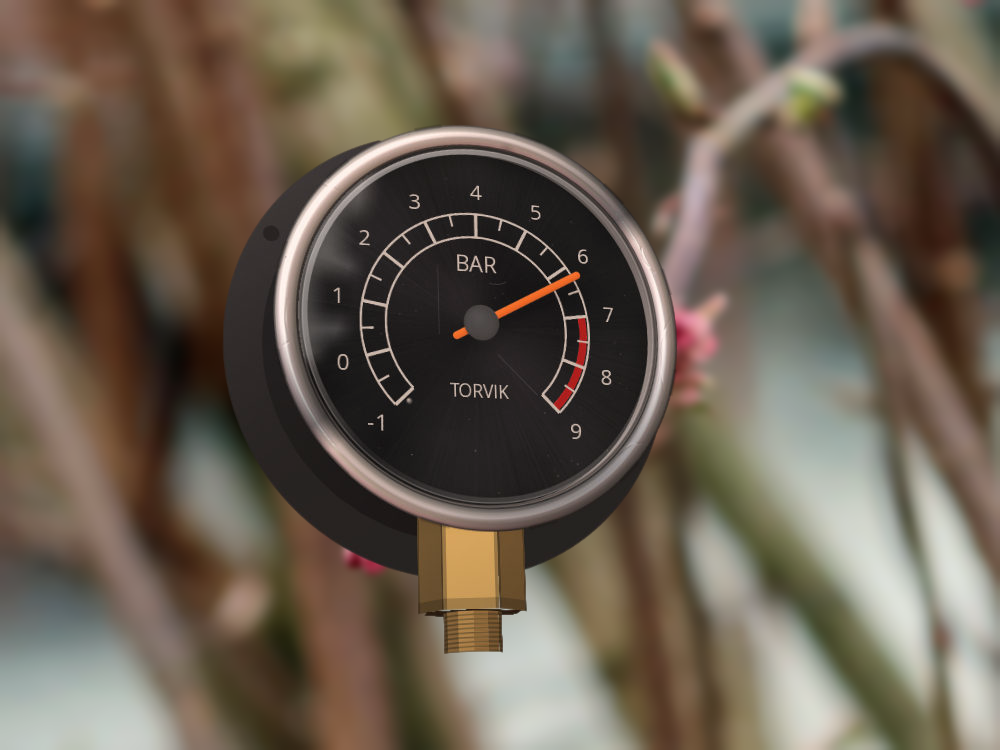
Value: 6.25 bar
